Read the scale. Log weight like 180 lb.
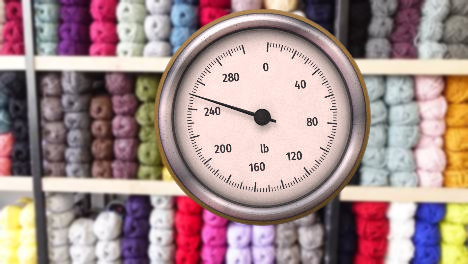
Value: 250 lb
